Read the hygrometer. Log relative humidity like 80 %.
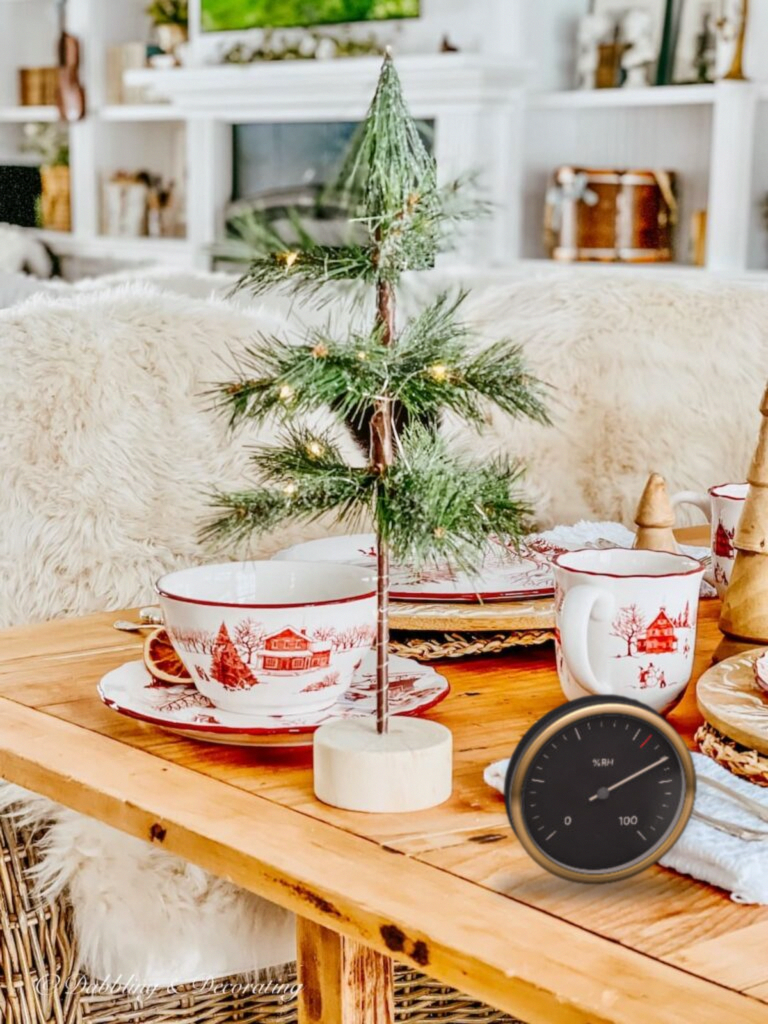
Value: 72 %
